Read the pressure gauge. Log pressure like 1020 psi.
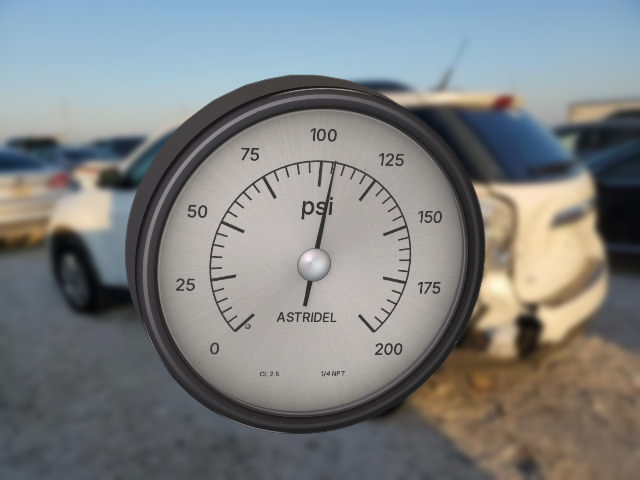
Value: 105 psi
